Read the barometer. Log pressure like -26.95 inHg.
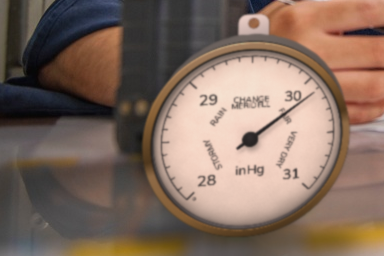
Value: 30.1 inHg
